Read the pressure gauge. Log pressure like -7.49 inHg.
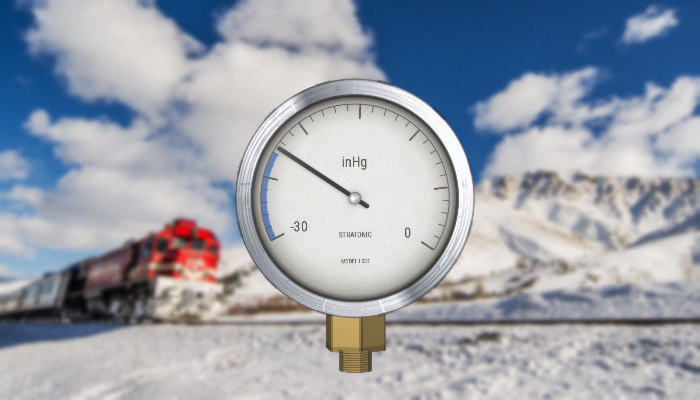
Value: -22.5 inHg
